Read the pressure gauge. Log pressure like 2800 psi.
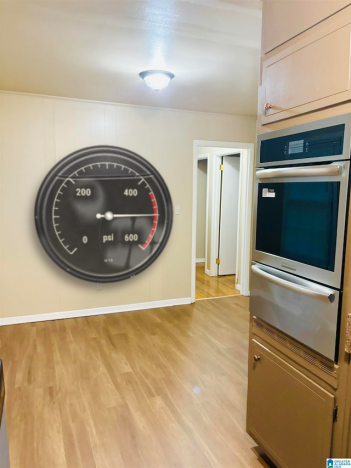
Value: 500 psi
